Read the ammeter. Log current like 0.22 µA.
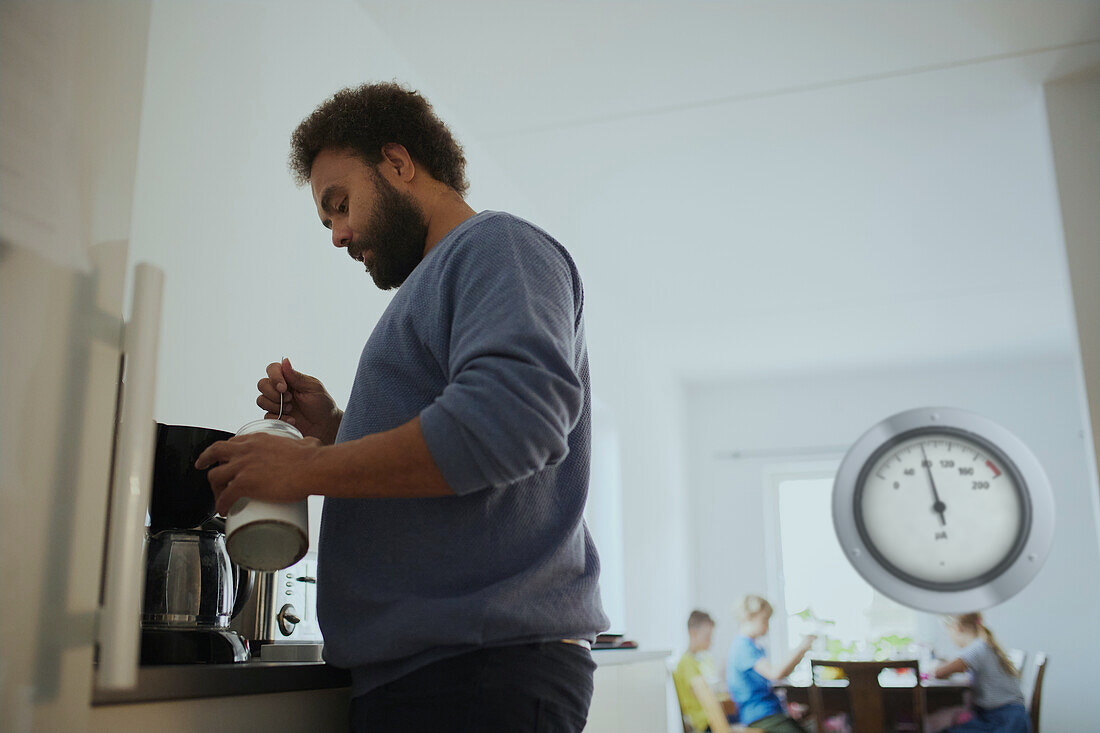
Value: 80 µA
